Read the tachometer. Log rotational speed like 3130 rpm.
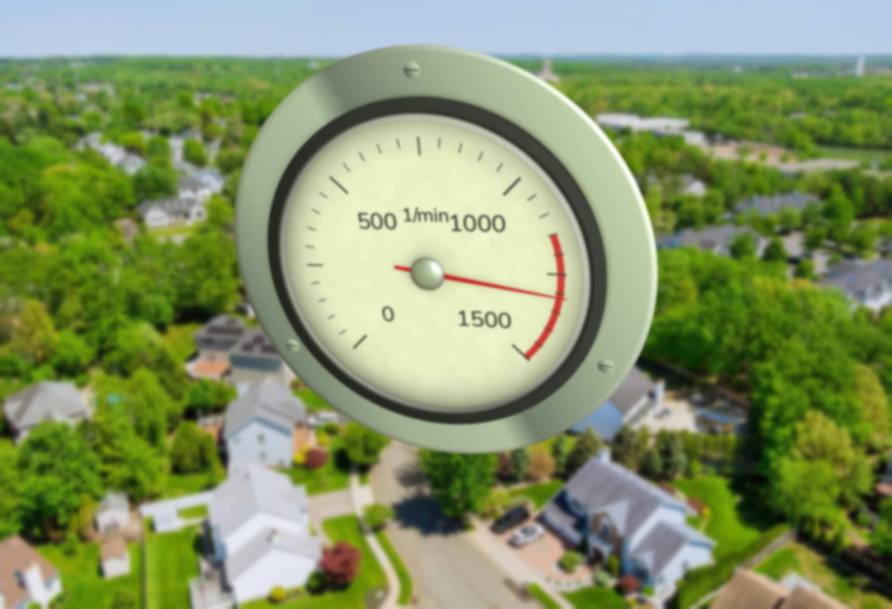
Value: 1300 rpm
